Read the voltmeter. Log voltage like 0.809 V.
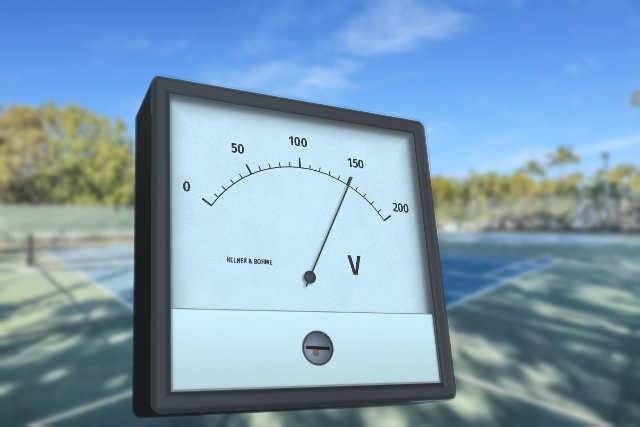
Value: 150 V
